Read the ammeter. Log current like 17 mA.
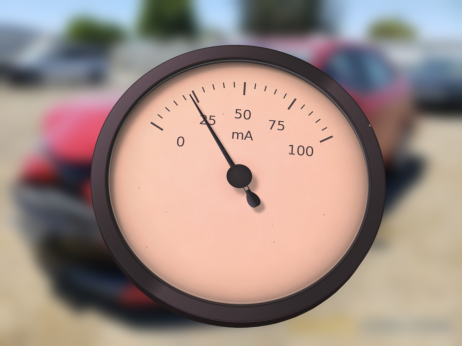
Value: 22.5 mA
